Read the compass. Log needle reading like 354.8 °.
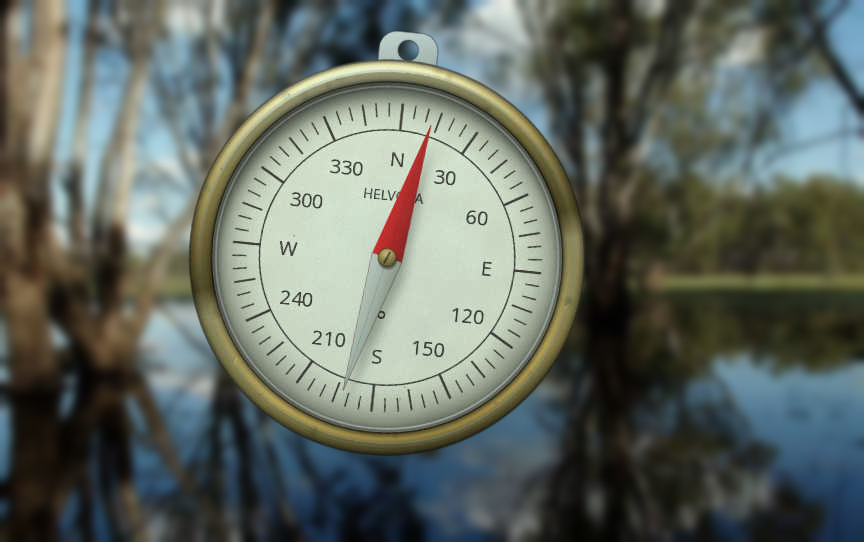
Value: 12.5 °
